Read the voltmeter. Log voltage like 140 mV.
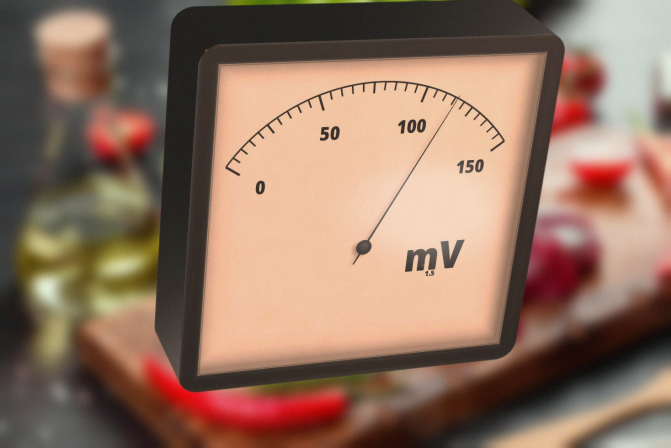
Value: 115 mV
